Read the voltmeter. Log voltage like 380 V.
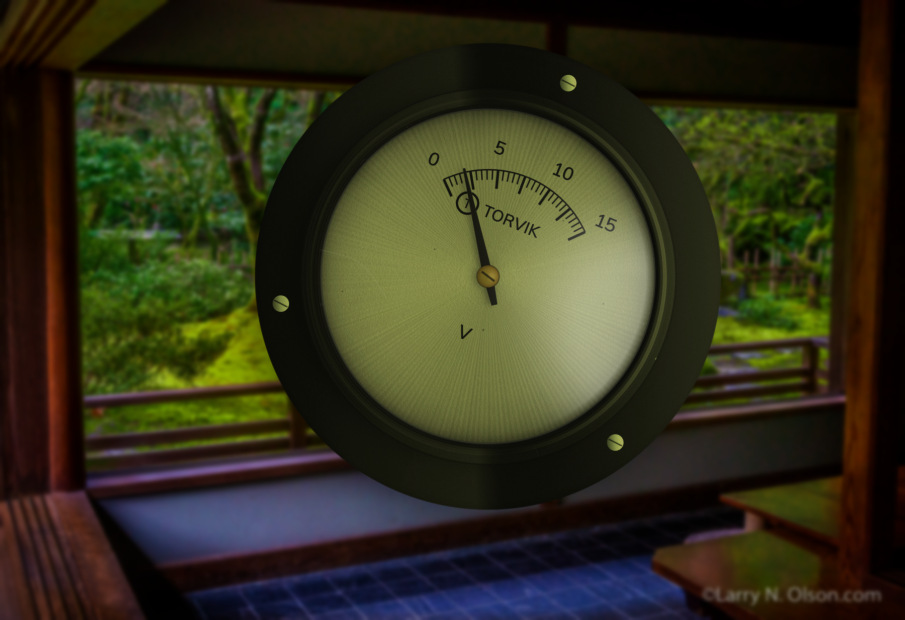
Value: 2 V
